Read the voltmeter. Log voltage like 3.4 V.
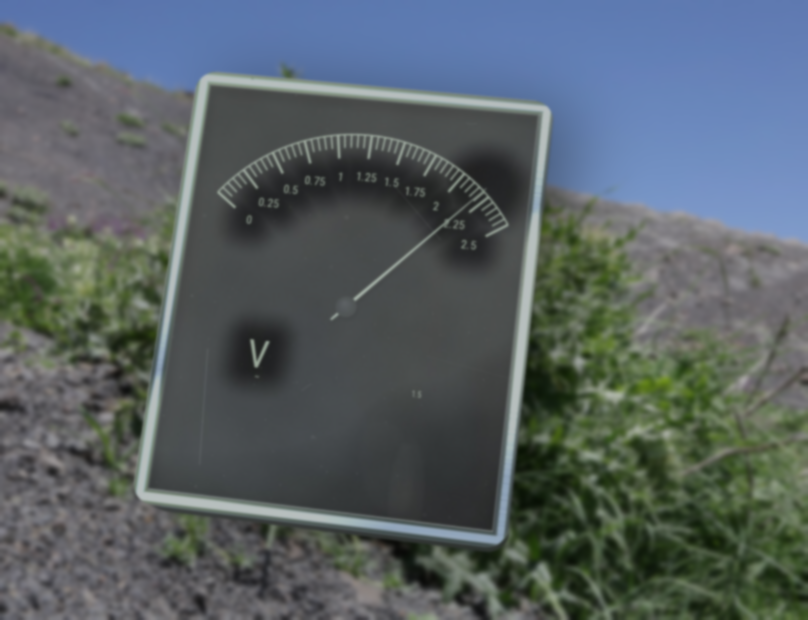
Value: 2.2 V
